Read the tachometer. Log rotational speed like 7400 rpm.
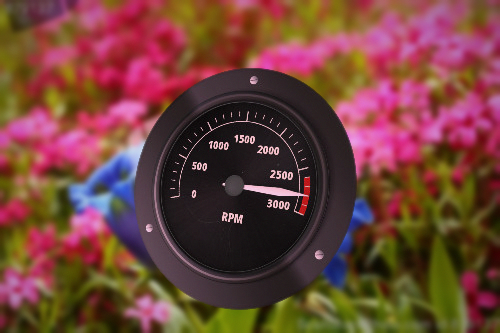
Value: 2800 rpm
